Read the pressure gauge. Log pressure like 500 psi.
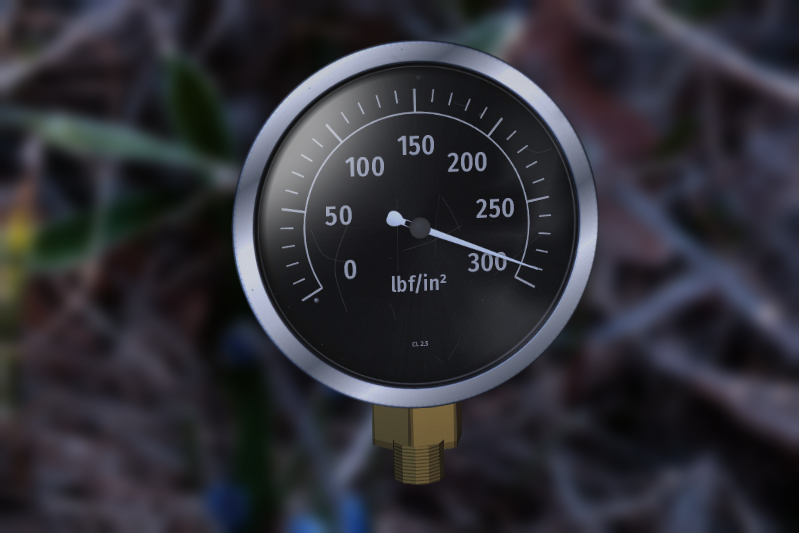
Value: 290 psi
